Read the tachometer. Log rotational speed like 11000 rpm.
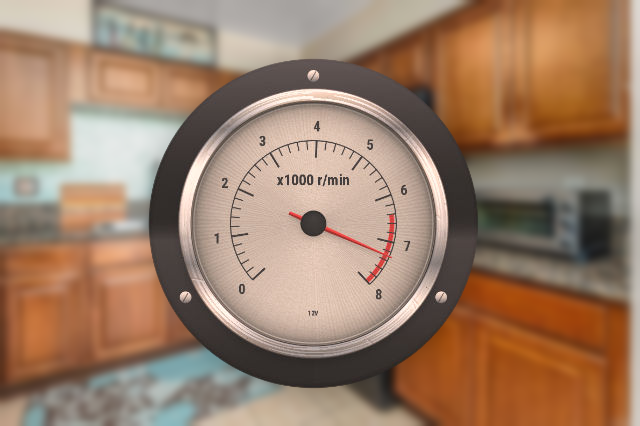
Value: 7300 rpm
